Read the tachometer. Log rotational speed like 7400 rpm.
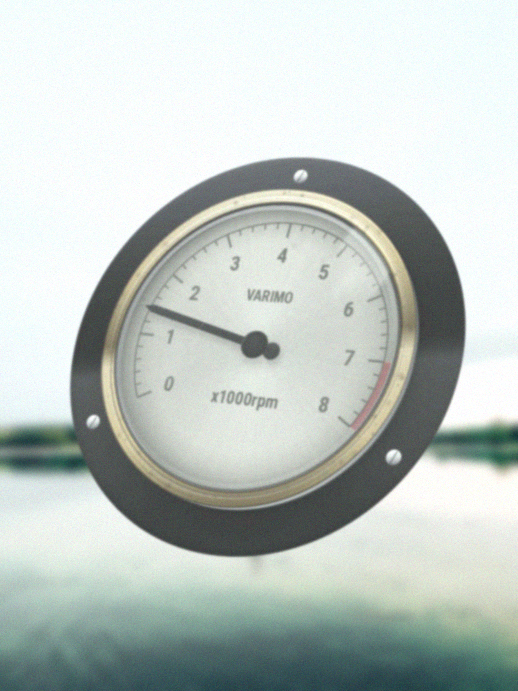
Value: 1400 rpm
